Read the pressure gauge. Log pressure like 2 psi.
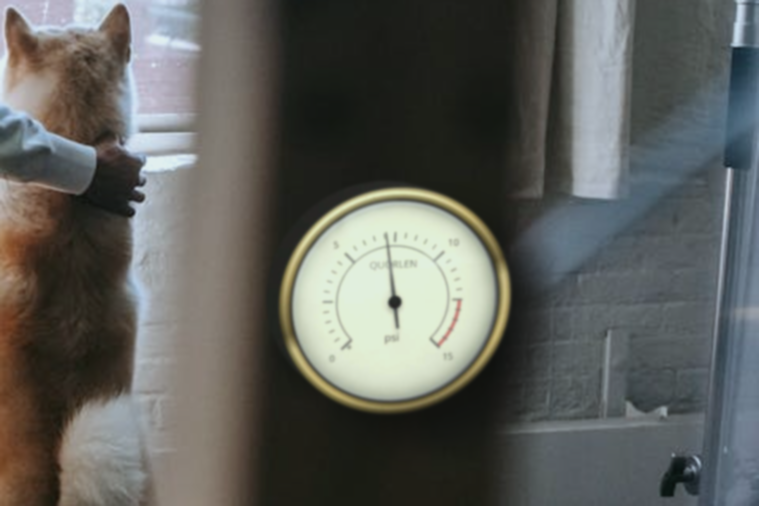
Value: 7 psi
